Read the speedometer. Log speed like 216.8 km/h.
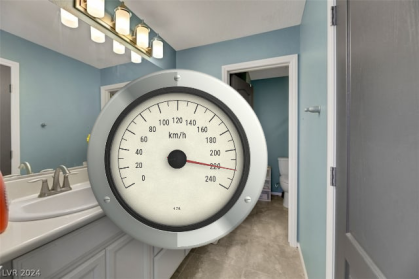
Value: 220 km/h
